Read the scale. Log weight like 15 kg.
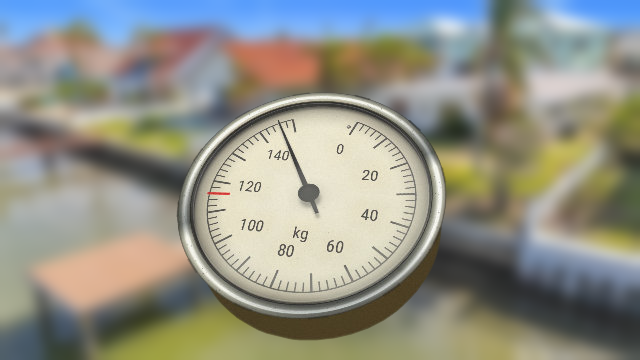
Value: 146 kg
